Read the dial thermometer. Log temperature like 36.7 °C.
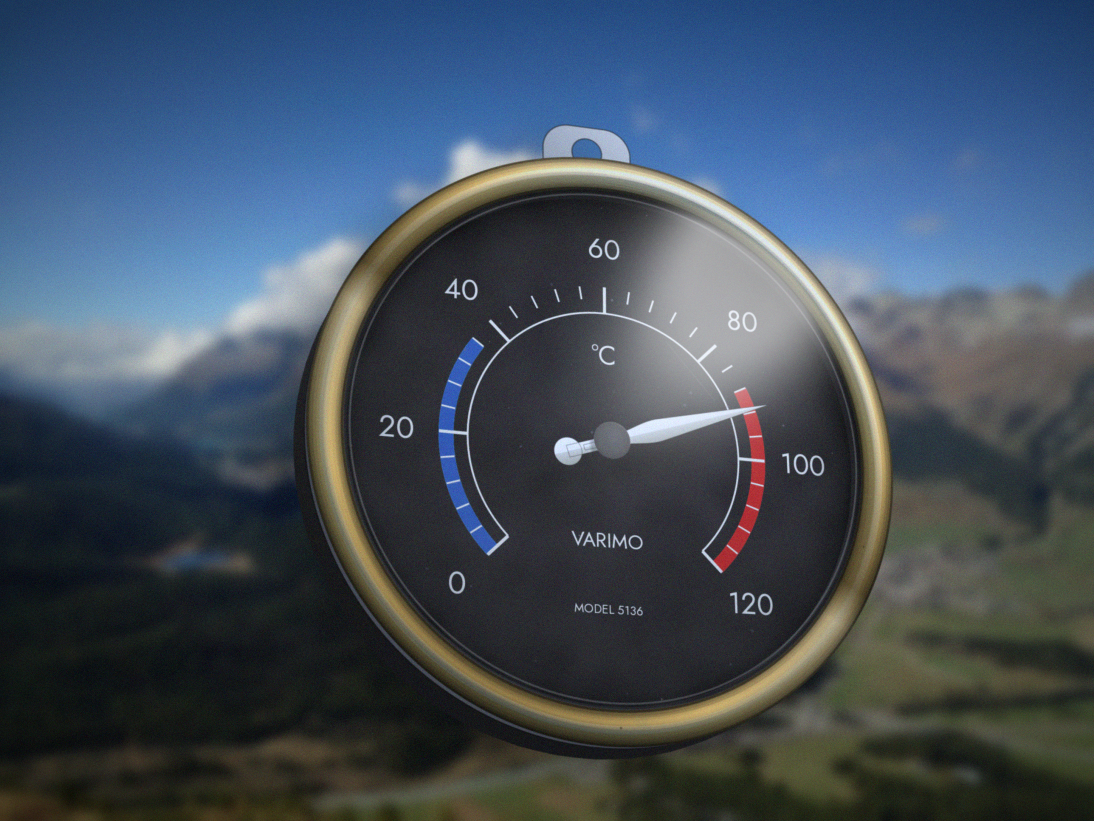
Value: 92 °C
